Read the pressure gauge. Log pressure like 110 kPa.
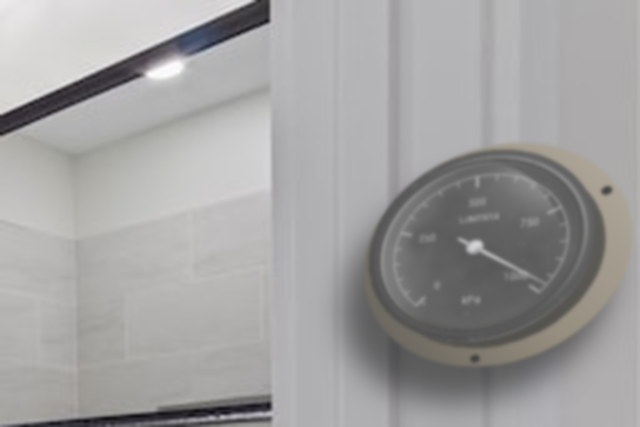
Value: 975 kPa
